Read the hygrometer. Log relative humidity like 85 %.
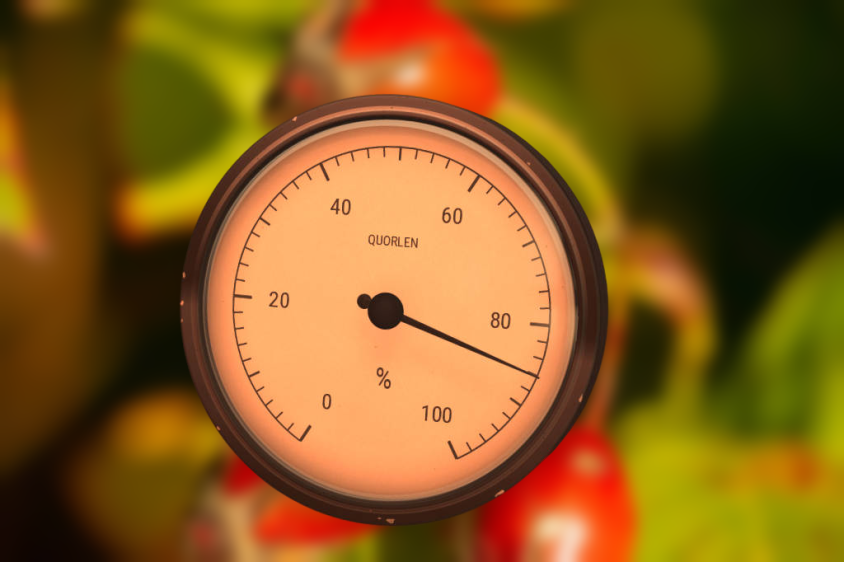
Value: 86 %
